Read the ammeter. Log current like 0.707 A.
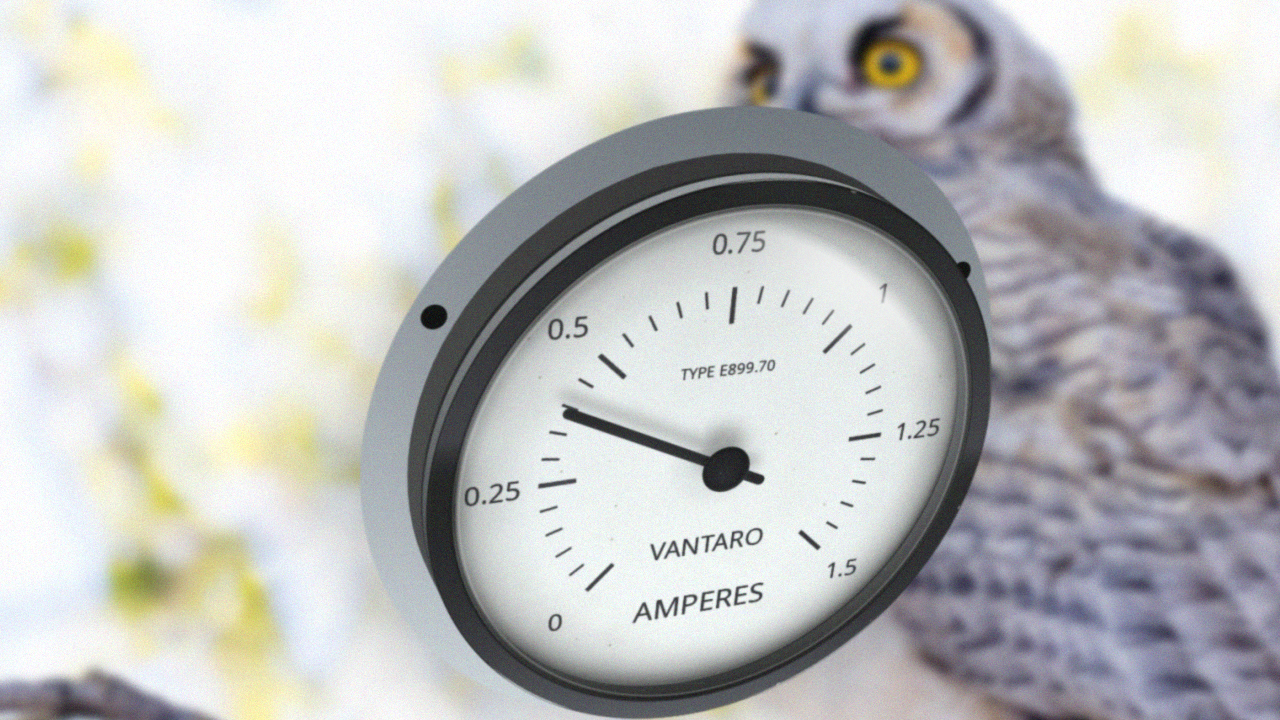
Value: 0.4 A
